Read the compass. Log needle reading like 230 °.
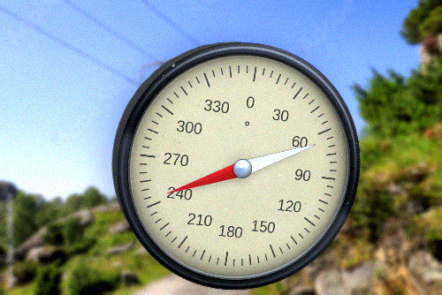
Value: 245 °
